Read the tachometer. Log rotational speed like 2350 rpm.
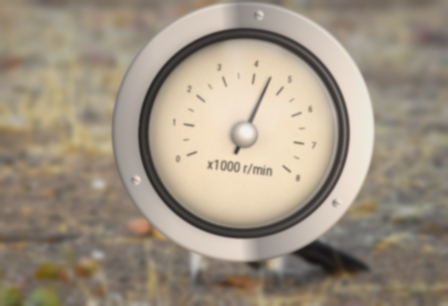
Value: 4500 rpm
